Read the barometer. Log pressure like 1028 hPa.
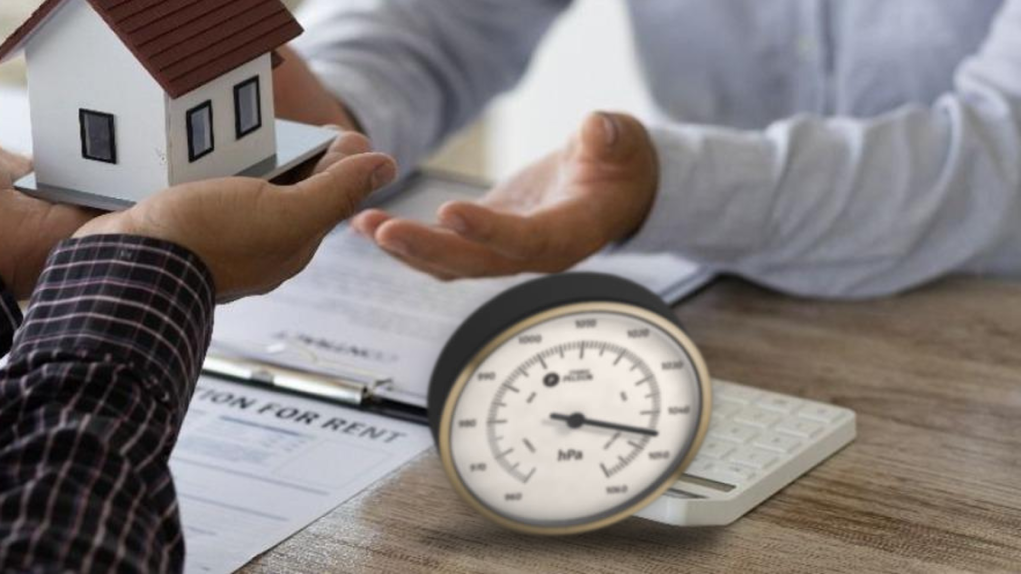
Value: 1045 hPa
